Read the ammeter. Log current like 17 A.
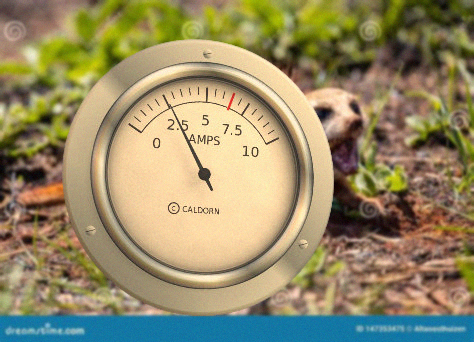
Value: 2.5 A
